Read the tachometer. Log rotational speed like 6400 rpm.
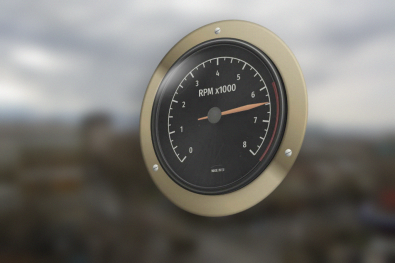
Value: 6500 rpm
